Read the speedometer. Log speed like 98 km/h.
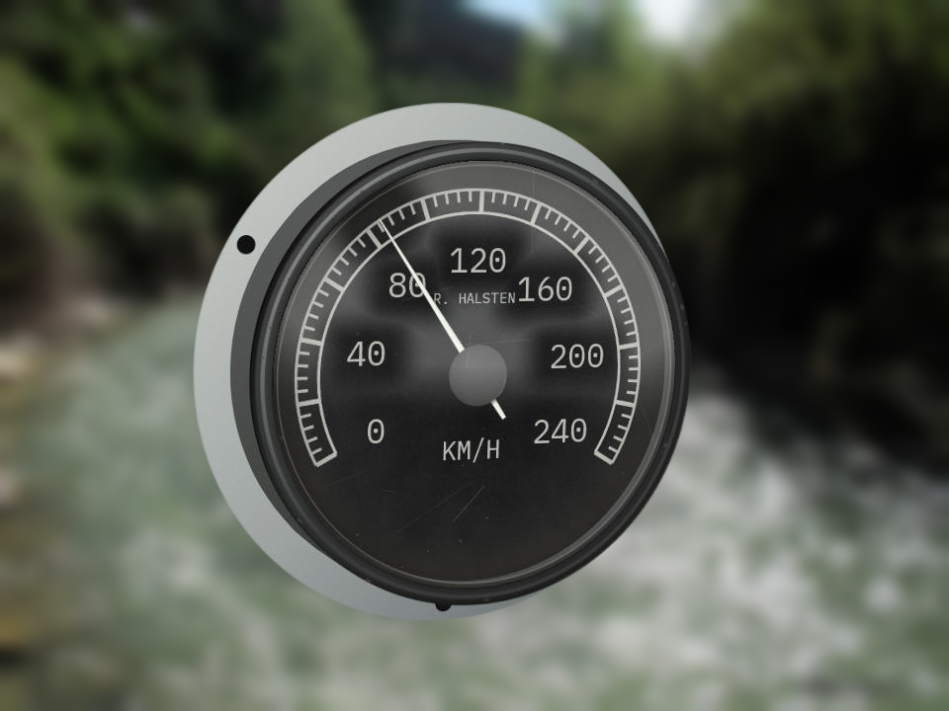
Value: 84 km/h
